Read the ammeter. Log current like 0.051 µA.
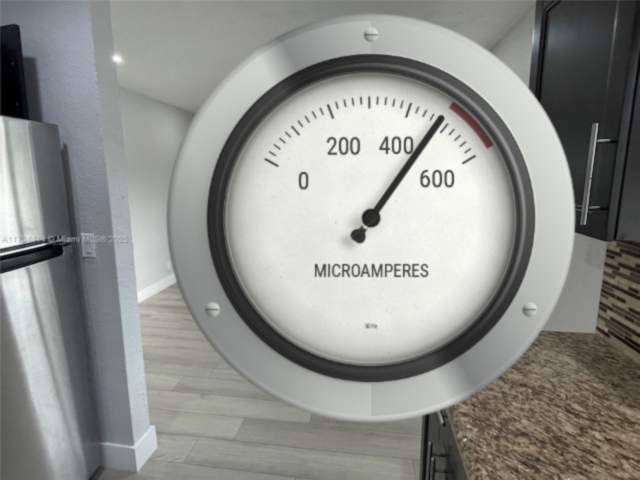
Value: 480 µA
